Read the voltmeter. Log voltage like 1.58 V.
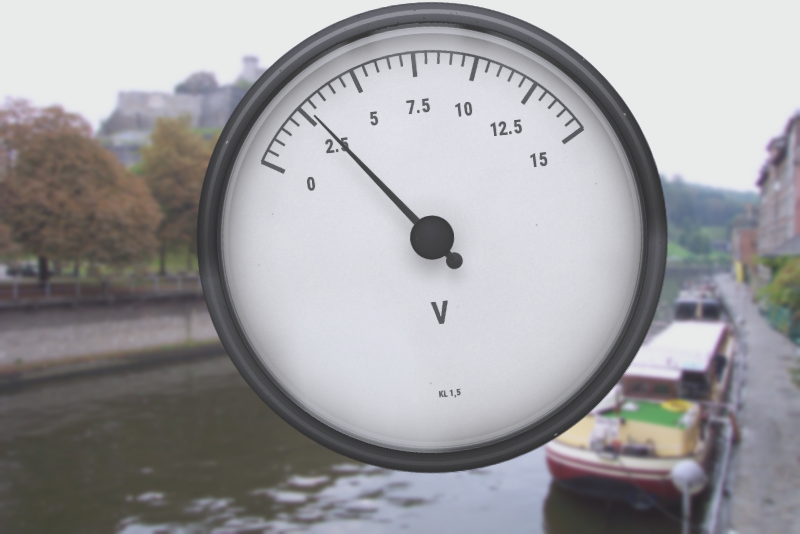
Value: 2.75 V
